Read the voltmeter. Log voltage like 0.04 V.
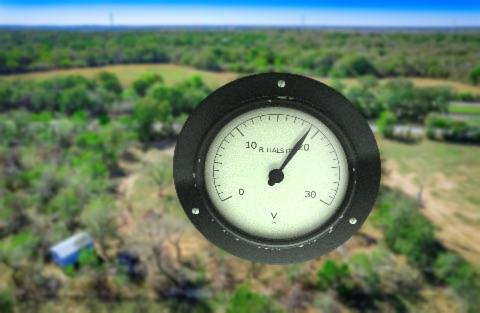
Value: 19 V
